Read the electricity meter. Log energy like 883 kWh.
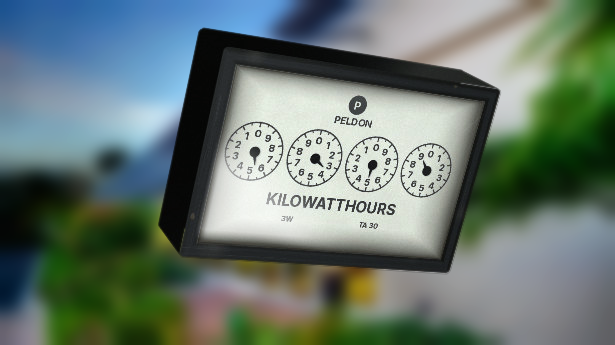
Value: 5349 kWh
